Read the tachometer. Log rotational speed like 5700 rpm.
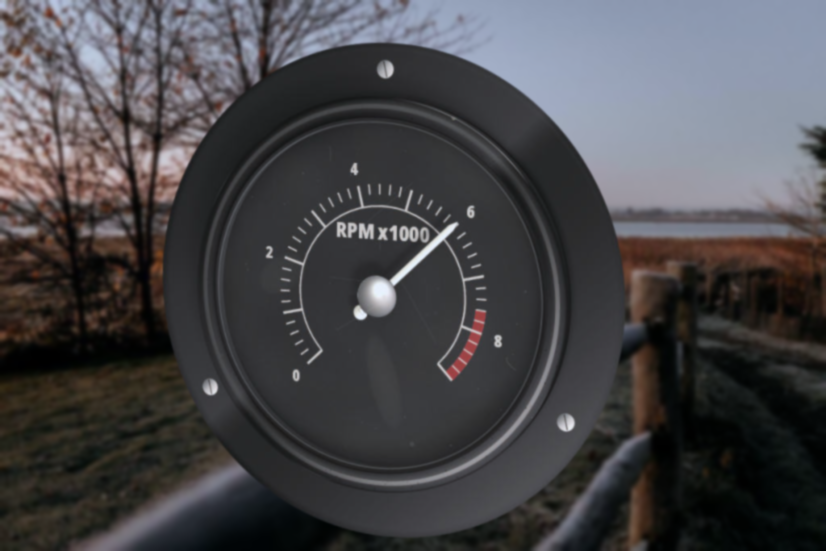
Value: 6000 rpm
